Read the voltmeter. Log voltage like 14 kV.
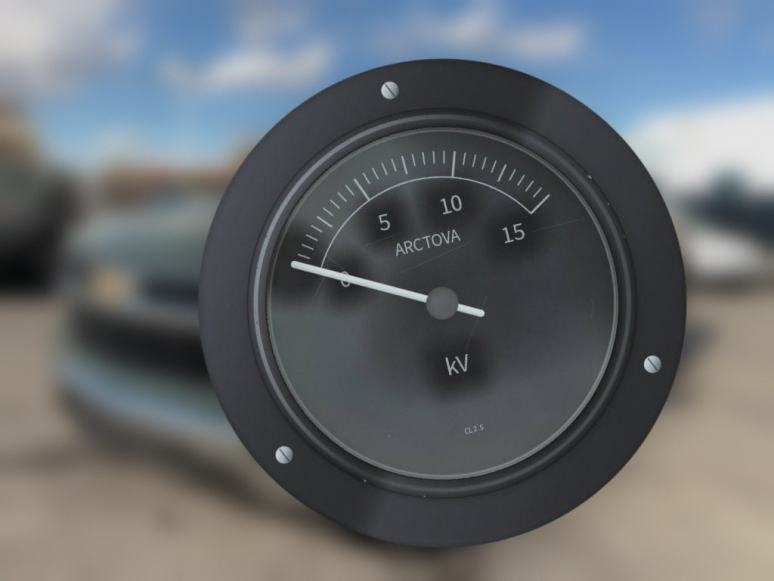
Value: 0 kV
